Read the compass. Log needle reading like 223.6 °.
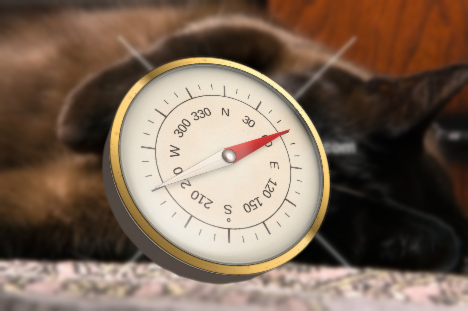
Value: 60 °
